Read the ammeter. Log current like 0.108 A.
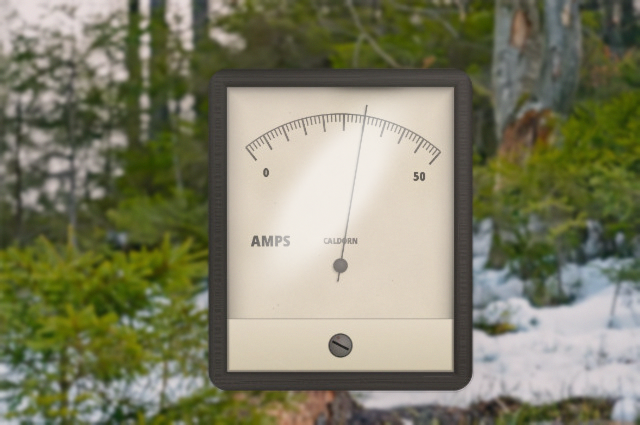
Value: 30 A
